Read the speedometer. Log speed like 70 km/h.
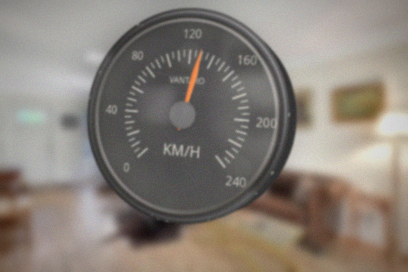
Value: 130 km/h
